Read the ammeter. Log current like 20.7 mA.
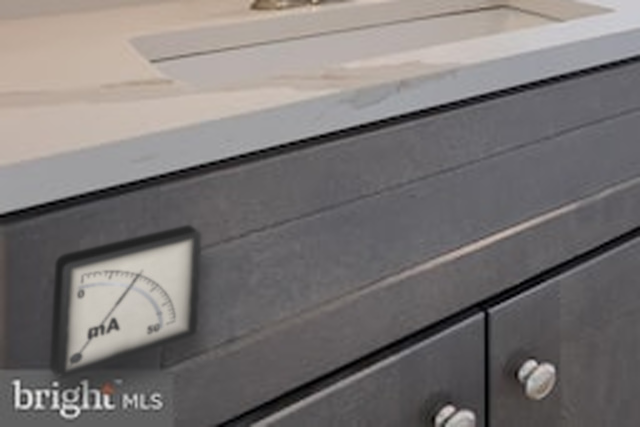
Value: 20 mA
